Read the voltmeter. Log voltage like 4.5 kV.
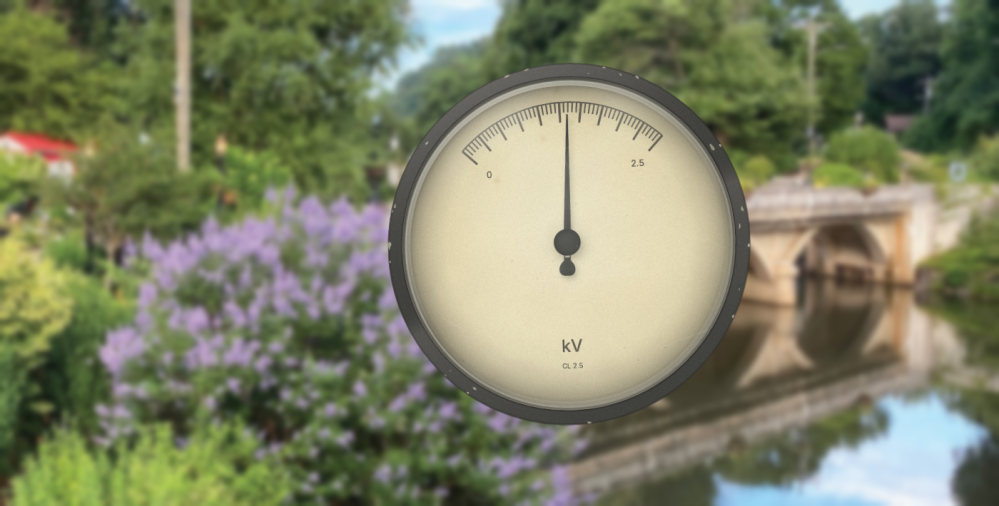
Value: 1.35 kV
